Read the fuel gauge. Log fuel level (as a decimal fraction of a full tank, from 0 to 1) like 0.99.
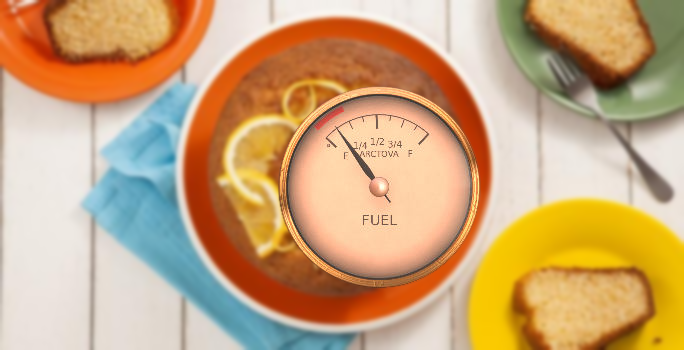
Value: 0.125
